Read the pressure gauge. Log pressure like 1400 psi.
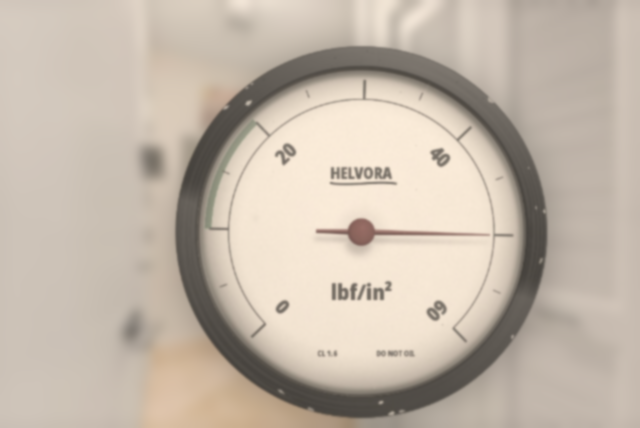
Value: 50 psi
